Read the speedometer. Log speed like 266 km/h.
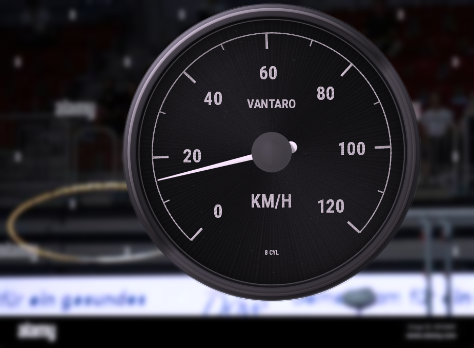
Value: 15 km/h
